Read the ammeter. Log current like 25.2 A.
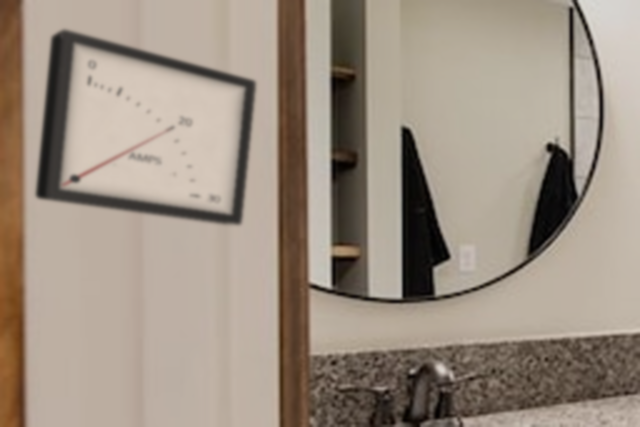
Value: 20 A
